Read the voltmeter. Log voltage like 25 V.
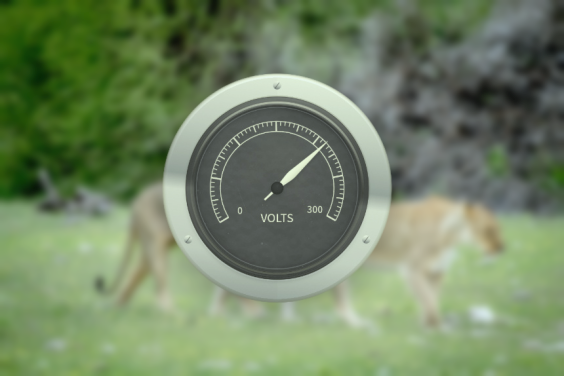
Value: 210 V
